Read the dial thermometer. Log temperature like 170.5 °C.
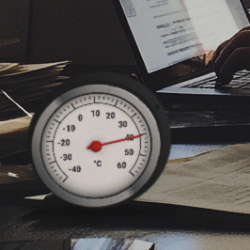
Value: 40 °C
